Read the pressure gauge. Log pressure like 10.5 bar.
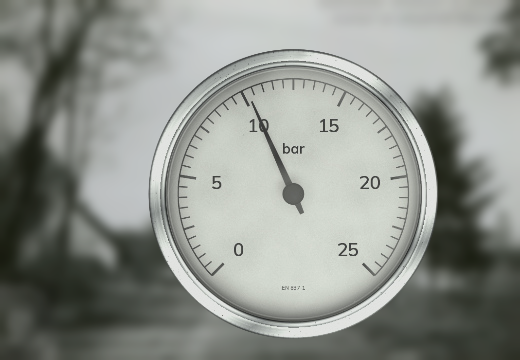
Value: 10.25 bar
